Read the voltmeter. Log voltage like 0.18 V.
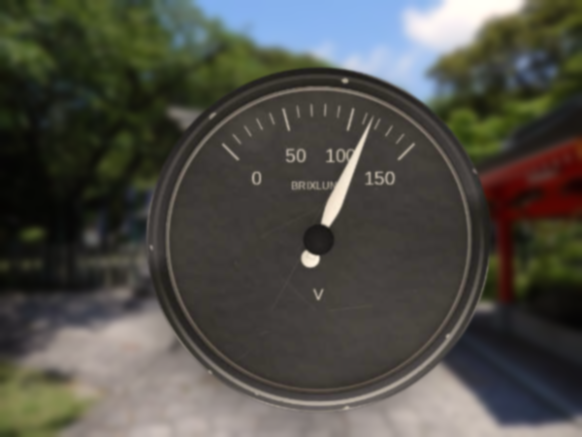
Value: 115 V
